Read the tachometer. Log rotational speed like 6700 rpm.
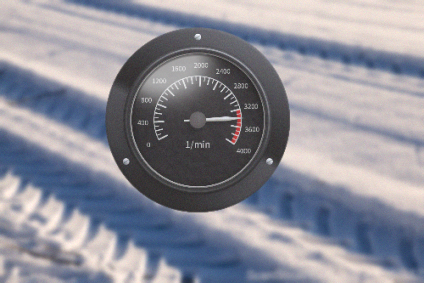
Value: 3400 rpm
